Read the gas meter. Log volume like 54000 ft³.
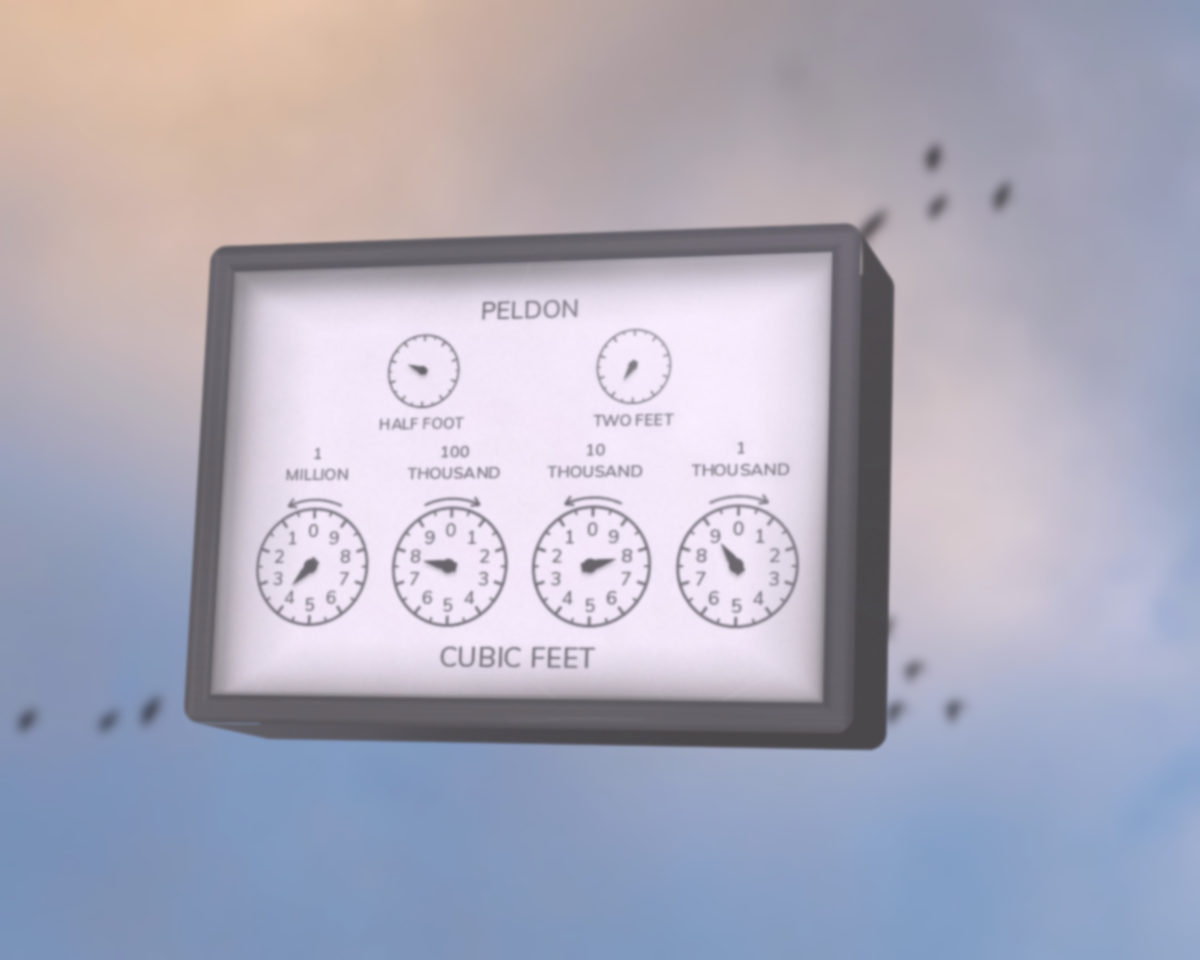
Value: 377900 ft³
